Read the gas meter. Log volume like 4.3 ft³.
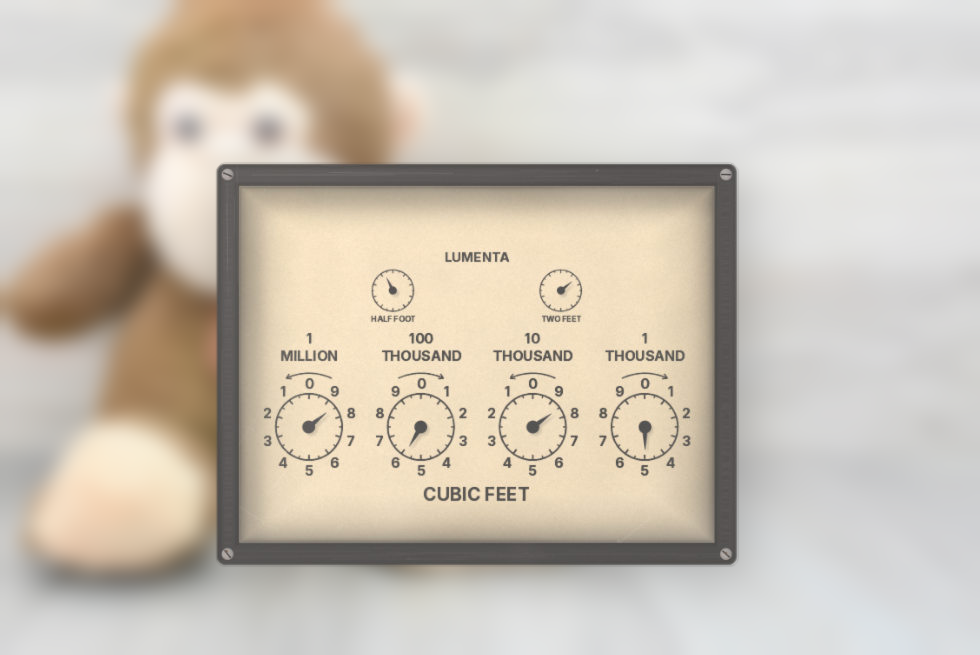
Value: 858500 ft³
